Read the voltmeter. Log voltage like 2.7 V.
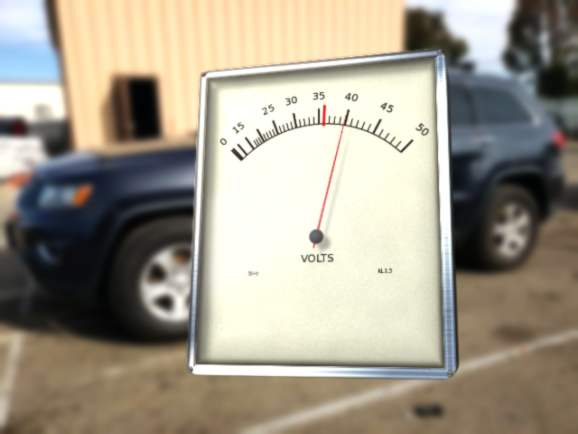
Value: 40 V
